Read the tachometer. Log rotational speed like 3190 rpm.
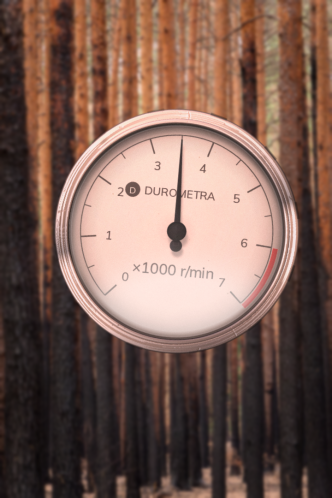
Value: 3500 rpm
